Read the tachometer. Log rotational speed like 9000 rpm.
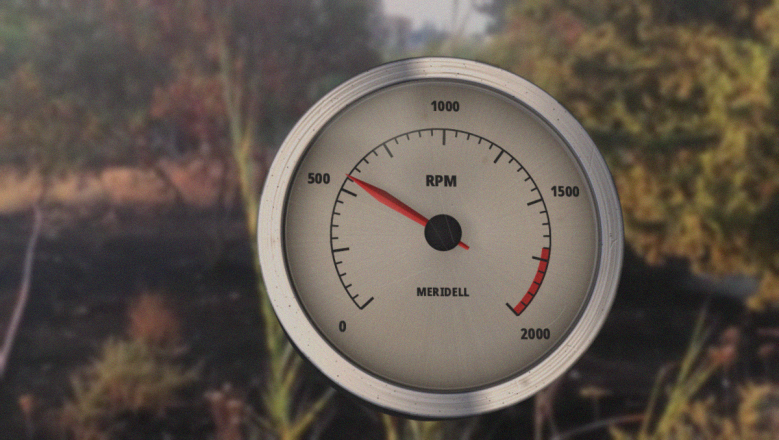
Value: 550 rpm
